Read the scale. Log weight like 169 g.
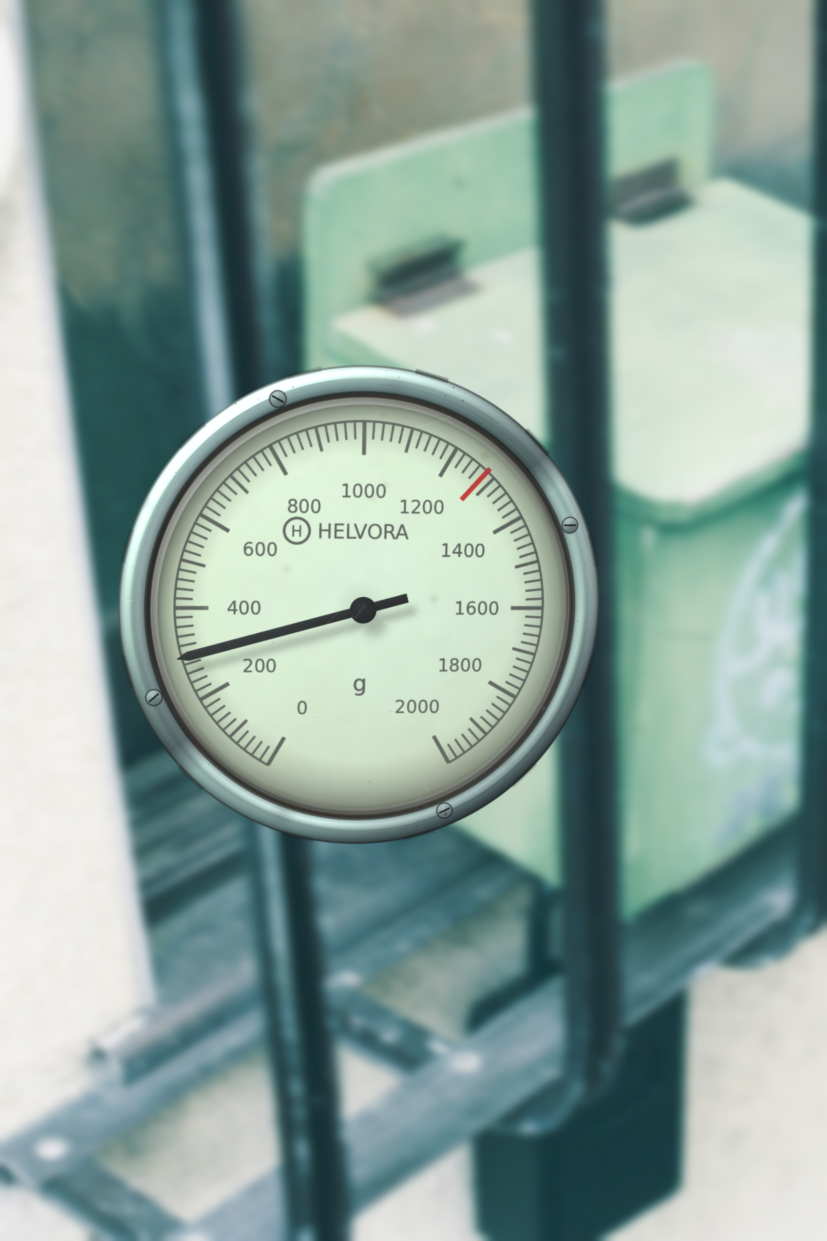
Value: 300 g
